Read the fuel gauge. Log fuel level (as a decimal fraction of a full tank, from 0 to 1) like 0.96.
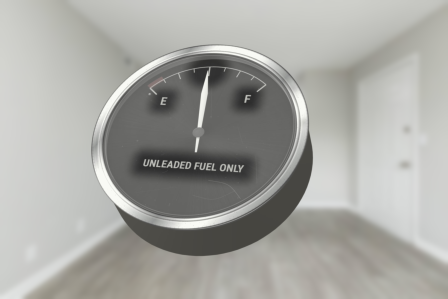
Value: 0.5
